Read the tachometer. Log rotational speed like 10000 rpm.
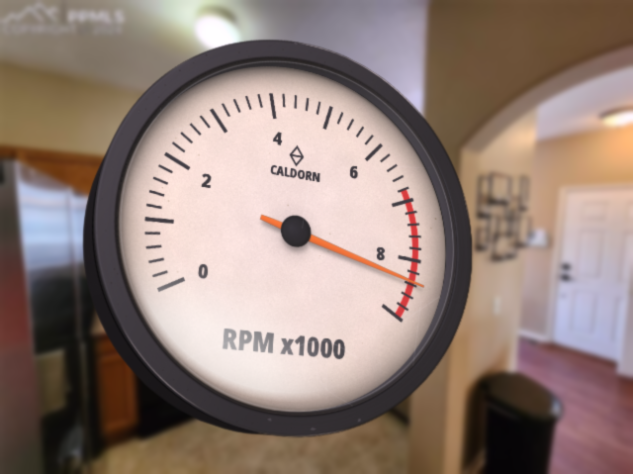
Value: 8400 rpm
